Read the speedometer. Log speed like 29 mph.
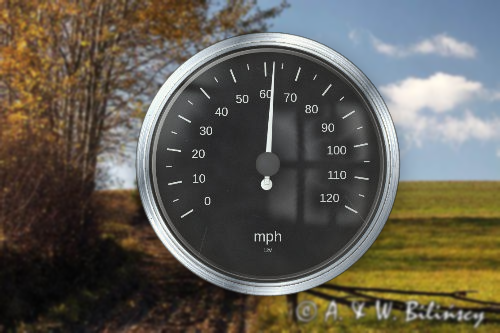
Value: 62.5 mph
